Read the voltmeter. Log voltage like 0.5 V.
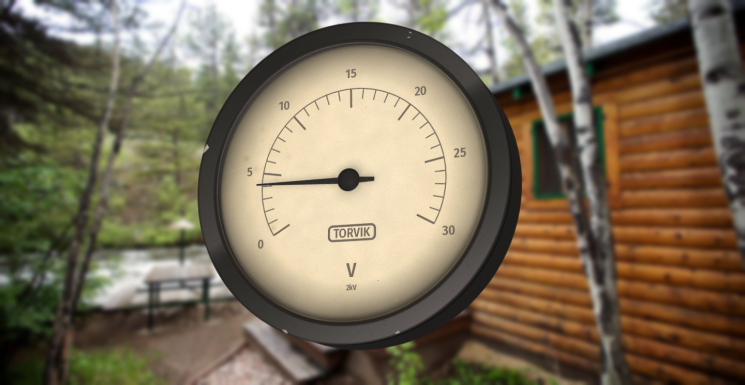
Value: 4 V
